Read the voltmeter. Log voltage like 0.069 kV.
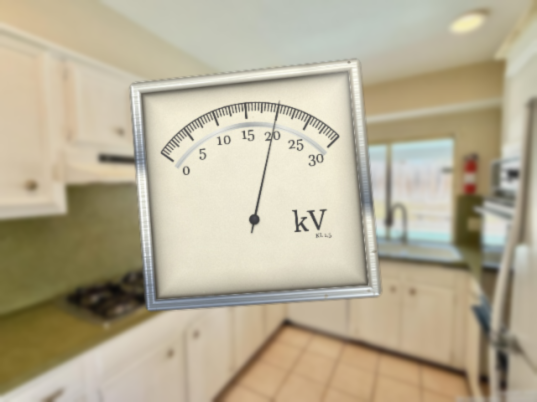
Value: 20 kV
